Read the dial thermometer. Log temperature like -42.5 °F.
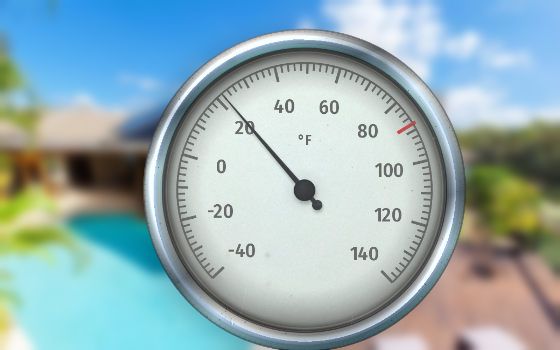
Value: 22 °F
